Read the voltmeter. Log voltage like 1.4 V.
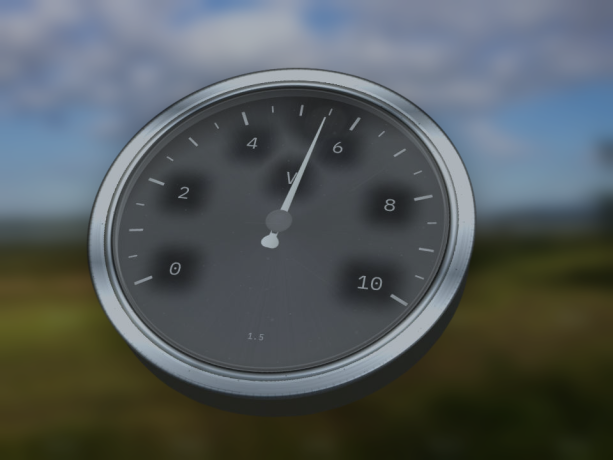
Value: 5.5 V
